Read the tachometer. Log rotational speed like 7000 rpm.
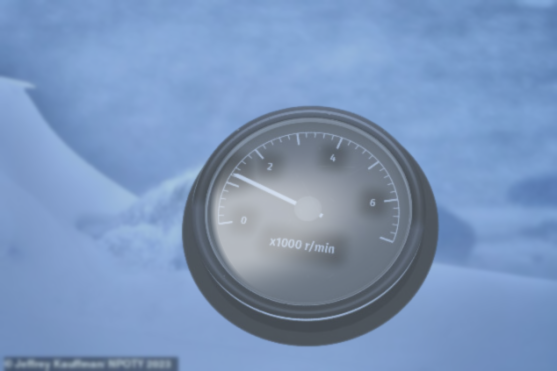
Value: 1200 rpm
